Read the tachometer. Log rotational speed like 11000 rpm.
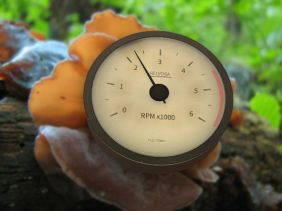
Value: 2250 rpm
